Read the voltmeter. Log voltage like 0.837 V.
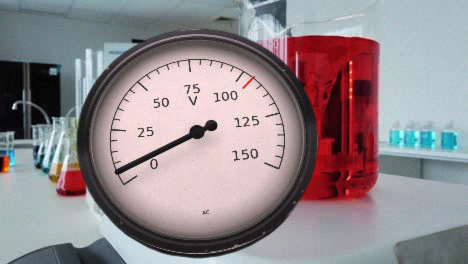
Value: 5 V
